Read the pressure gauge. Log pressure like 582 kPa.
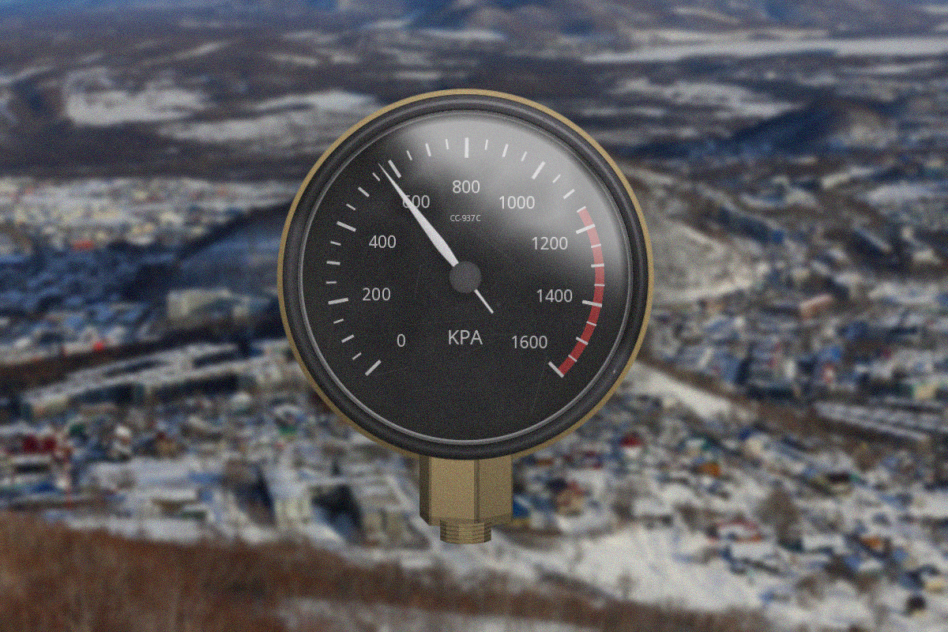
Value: 575 kPa
